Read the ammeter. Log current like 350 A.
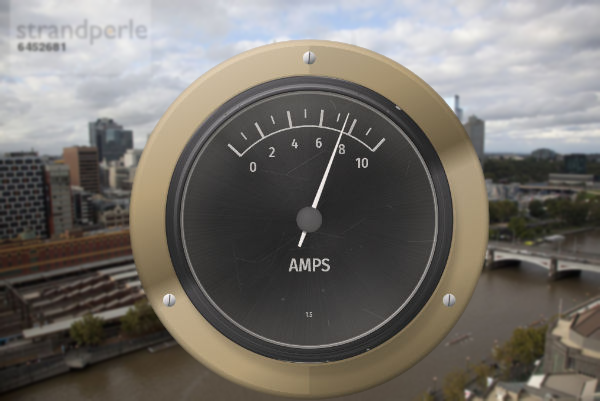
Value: 7.5 A
